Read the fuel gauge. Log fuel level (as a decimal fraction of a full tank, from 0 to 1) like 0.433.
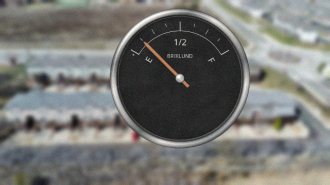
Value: 0.125
